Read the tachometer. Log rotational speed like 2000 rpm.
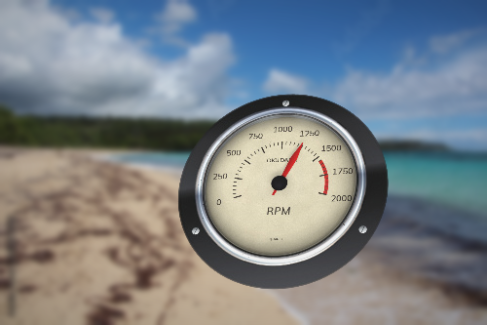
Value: 1250 rpm
